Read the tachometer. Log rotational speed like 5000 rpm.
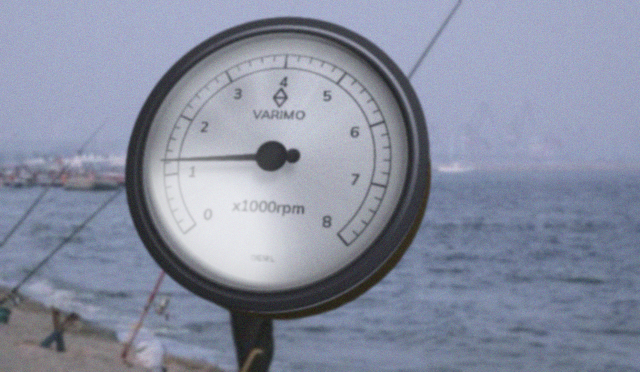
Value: 1200 rpm
